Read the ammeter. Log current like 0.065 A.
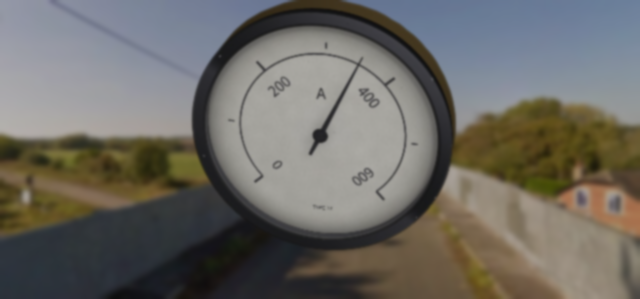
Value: 350 A
